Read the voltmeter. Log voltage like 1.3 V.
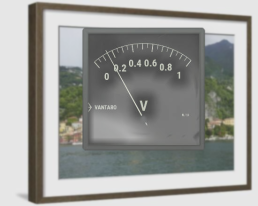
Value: 0.15 V
